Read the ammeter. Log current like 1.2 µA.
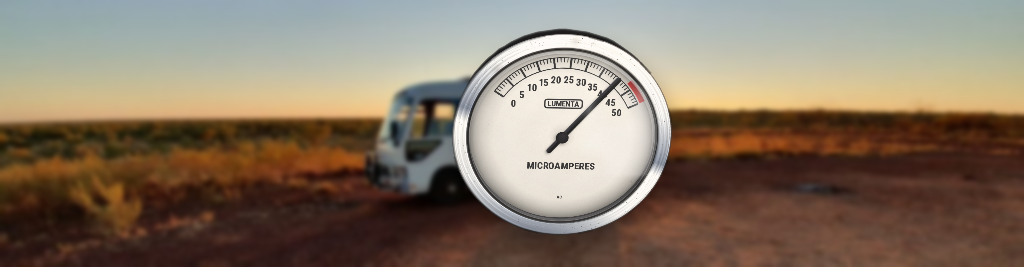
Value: 40 µA
